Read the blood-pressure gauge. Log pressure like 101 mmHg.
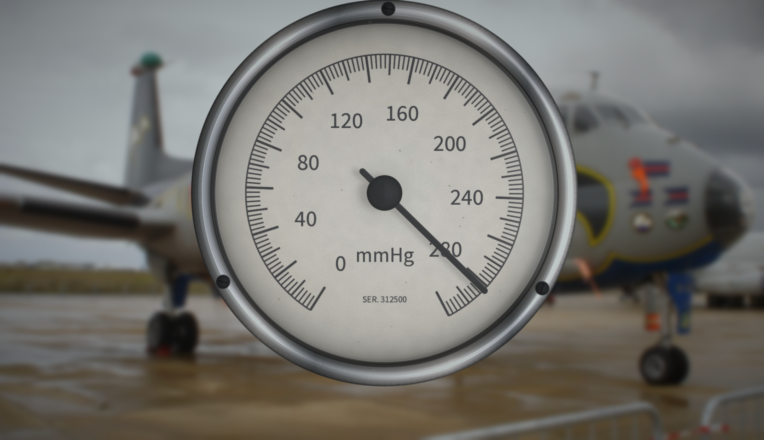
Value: 282 mmHg
